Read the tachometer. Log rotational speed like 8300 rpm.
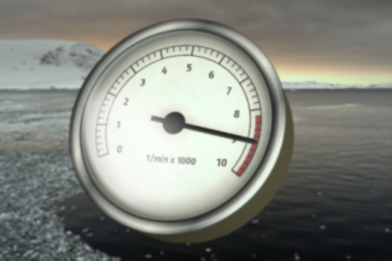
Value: 9000 rpm
